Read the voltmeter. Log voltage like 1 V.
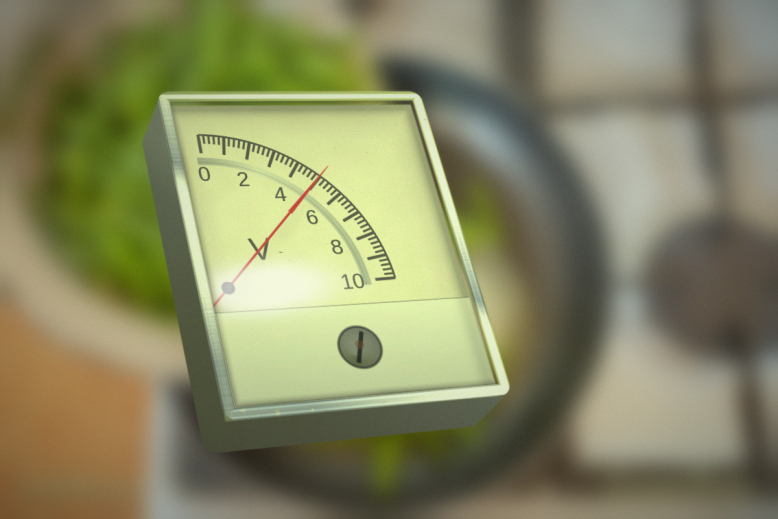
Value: 5 V
